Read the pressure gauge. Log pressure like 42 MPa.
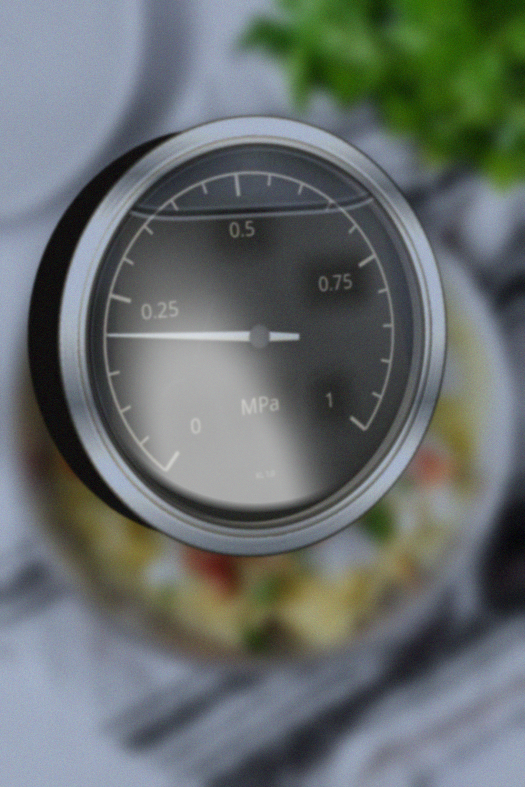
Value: 0.2 MPa
